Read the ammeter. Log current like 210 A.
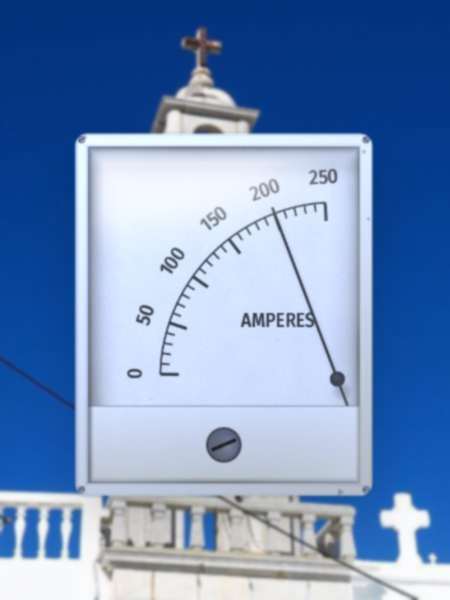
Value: 200 A
